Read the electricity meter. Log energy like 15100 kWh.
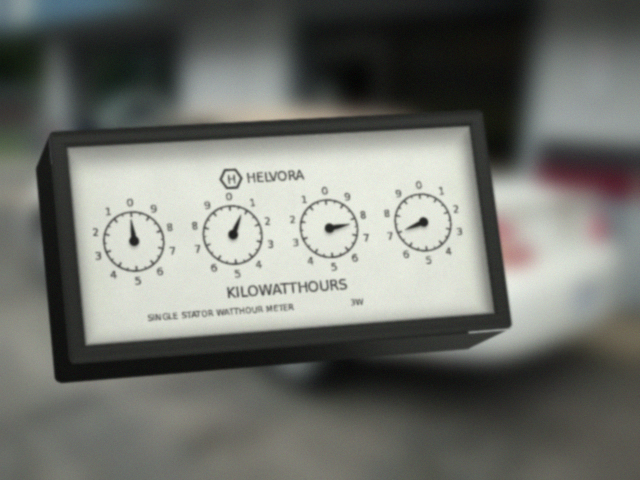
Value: 77 kWh
